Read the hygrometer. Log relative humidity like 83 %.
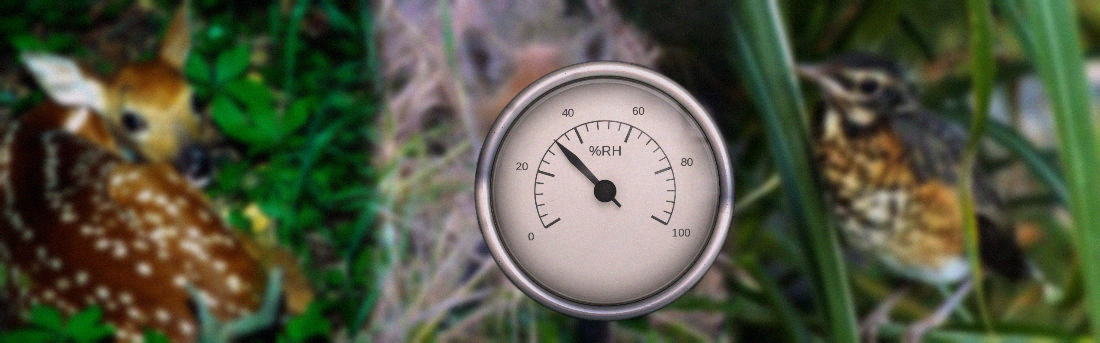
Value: 32 %
